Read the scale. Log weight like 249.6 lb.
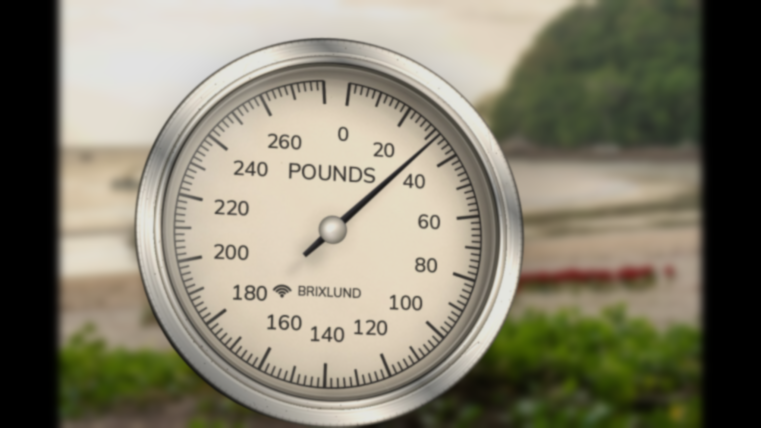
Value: 32 lb
